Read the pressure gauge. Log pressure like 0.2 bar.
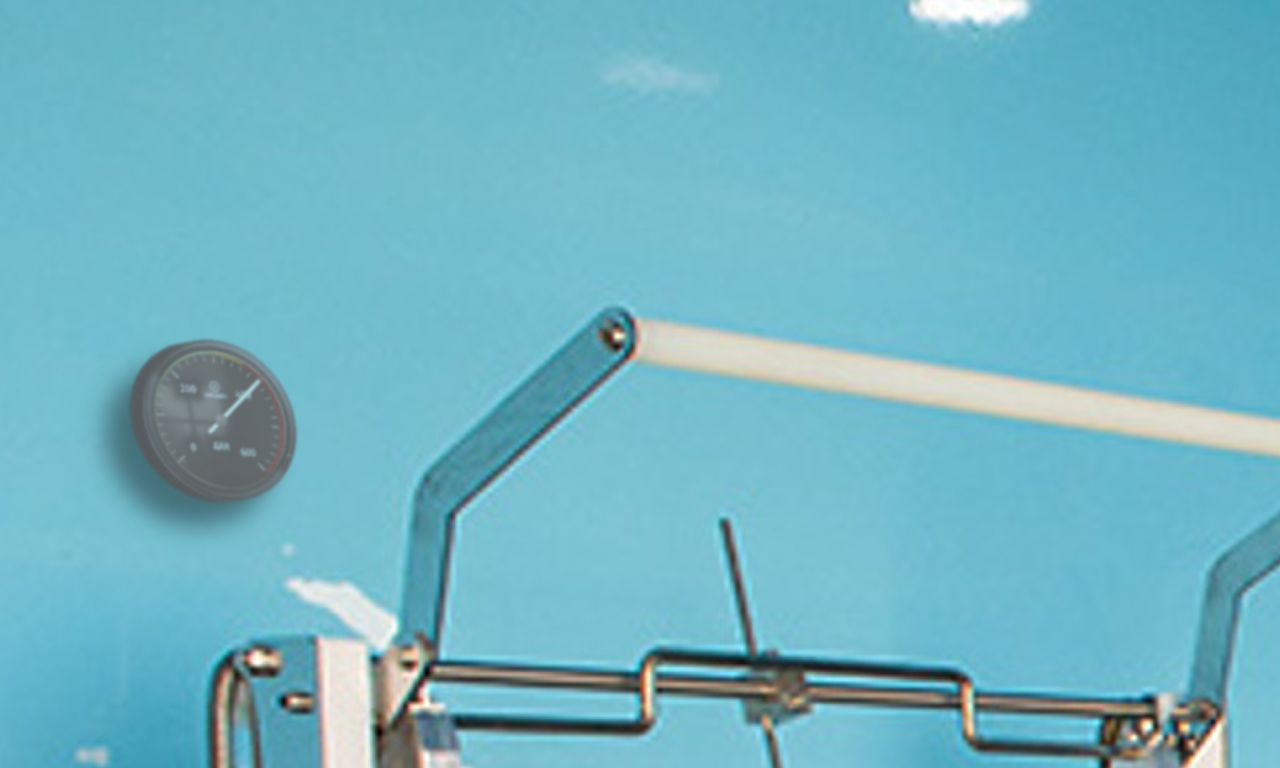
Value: 400 bar
